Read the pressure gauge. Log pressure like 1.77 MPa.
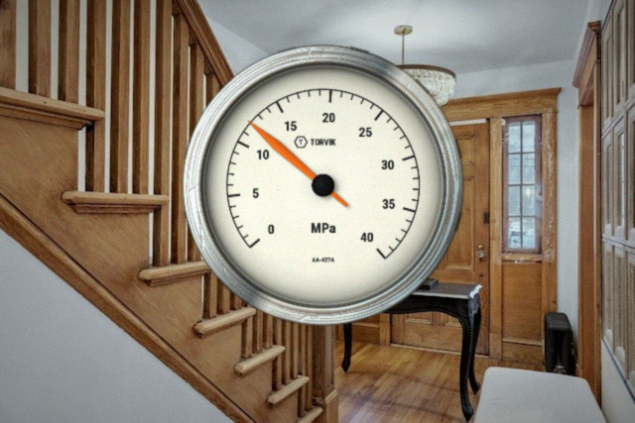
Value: 12 MPa
